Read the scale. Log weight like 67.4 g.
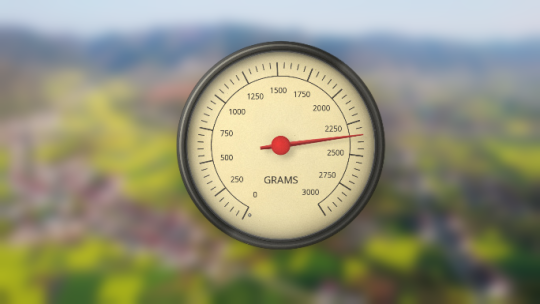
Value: 2350 g
